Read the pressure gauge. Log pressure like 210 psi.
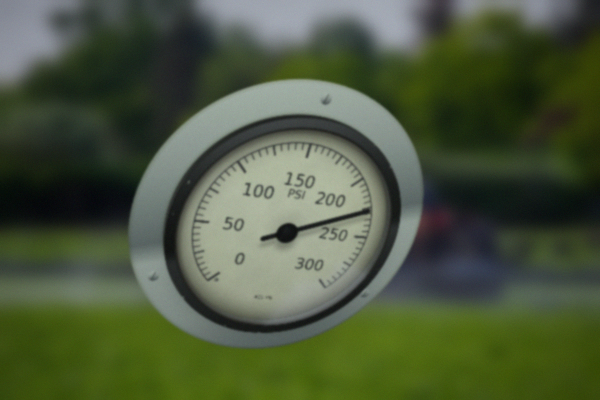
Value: 225 psi
